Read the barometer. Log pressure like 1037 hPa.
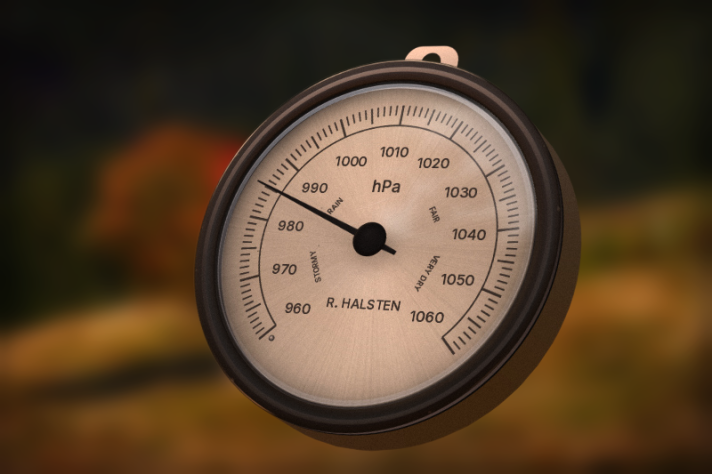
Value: 985 hPa
